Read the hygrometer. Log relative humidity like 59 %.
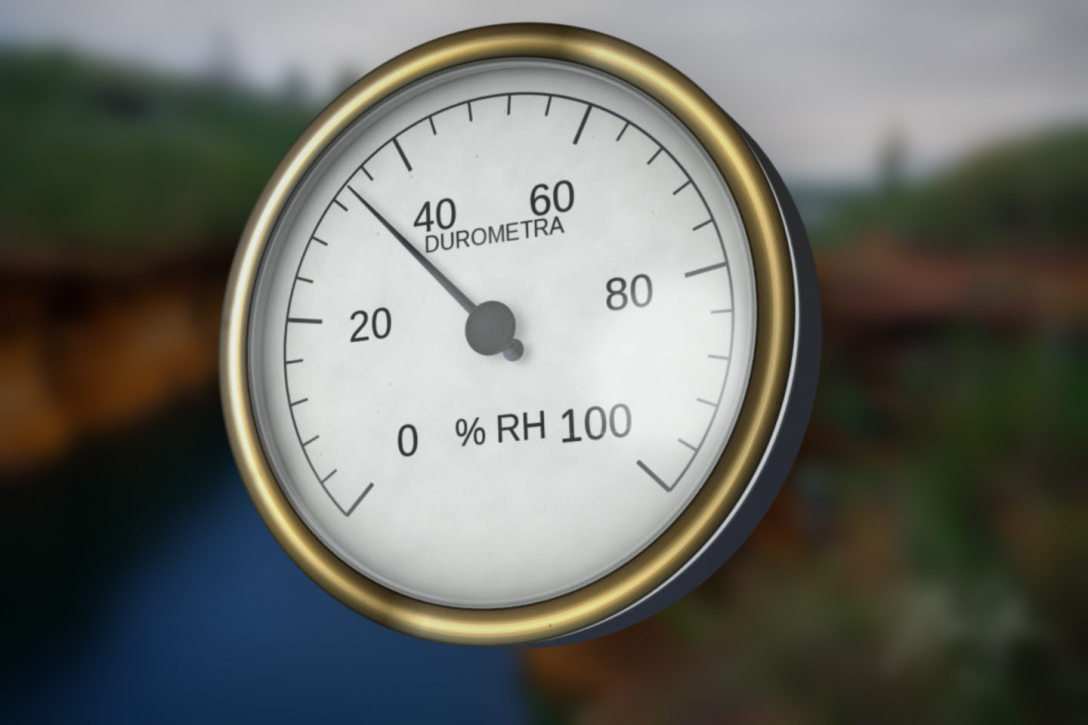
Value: 34 %
